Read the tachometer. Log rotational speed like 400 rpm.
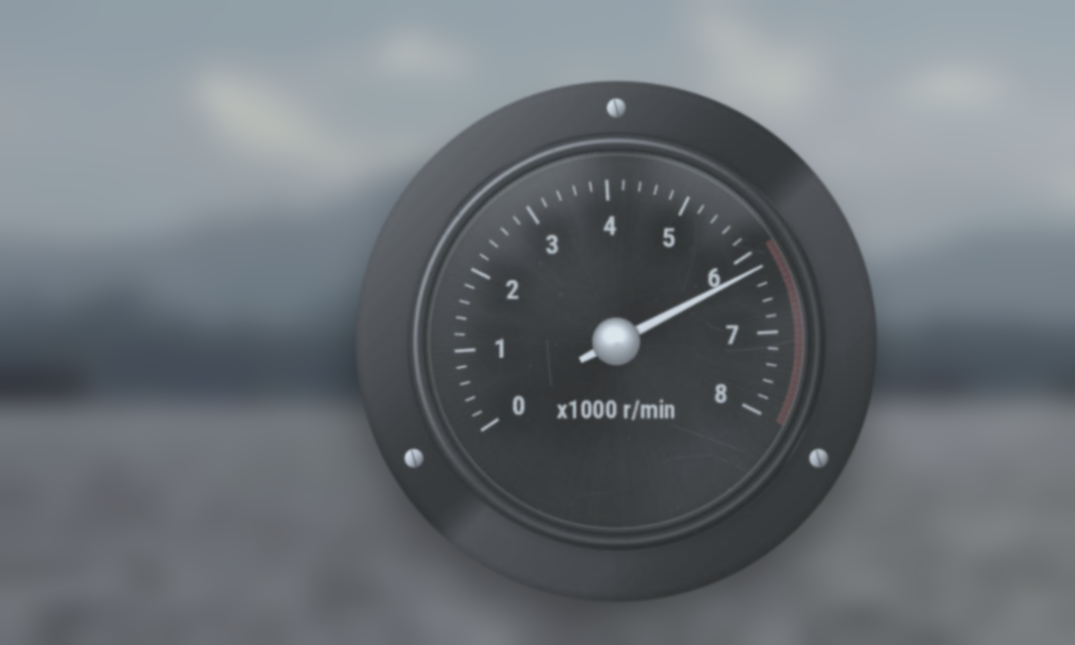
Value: 6200 rpm
